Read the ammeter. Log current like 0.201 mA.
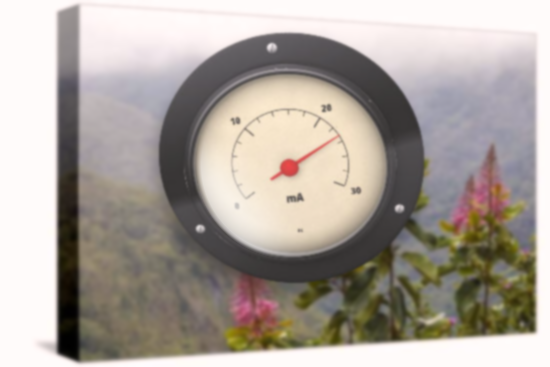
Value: 23 mA
